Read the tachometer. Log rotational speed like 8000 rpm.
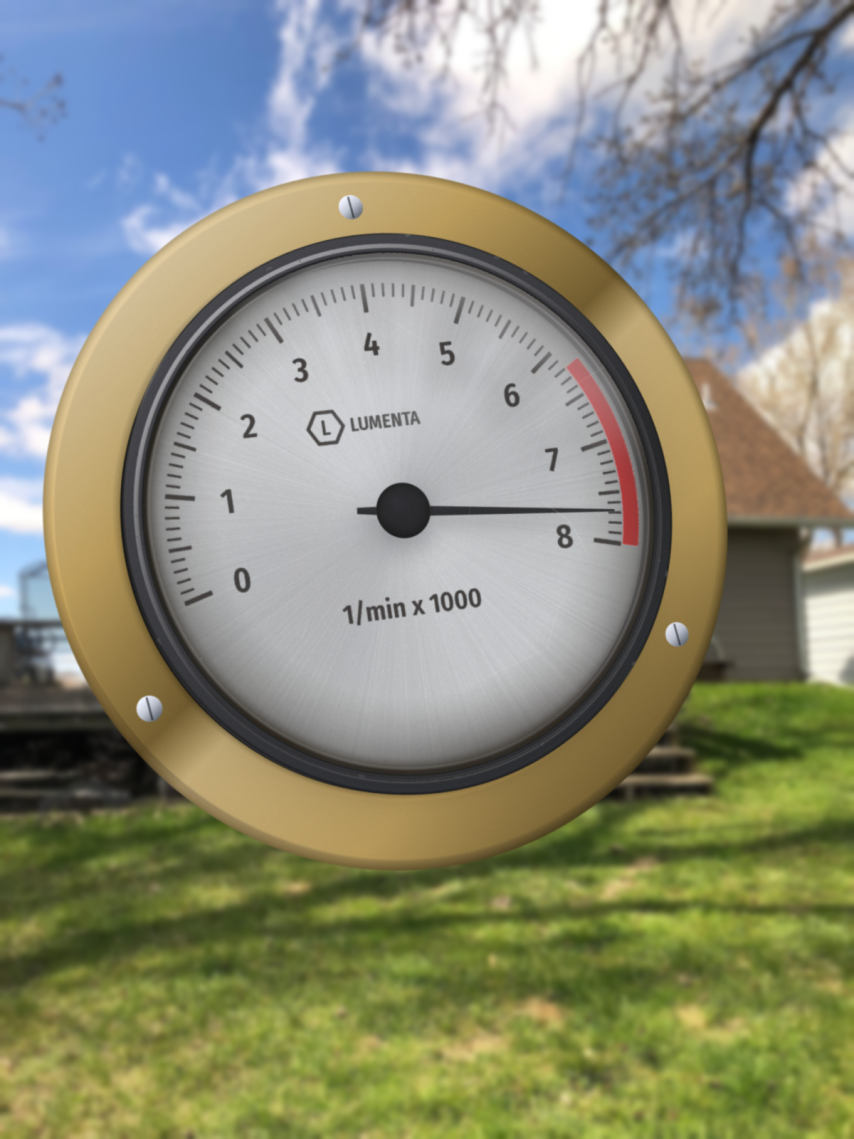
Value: 7700 rpm
